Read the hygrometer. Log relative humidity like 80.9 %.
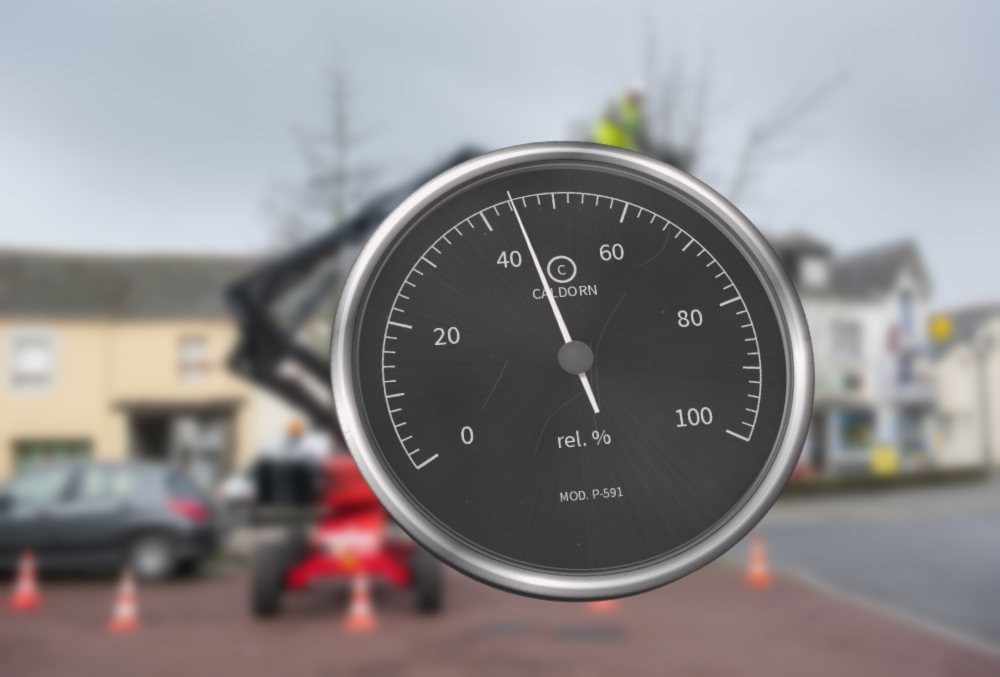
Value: 44 %
